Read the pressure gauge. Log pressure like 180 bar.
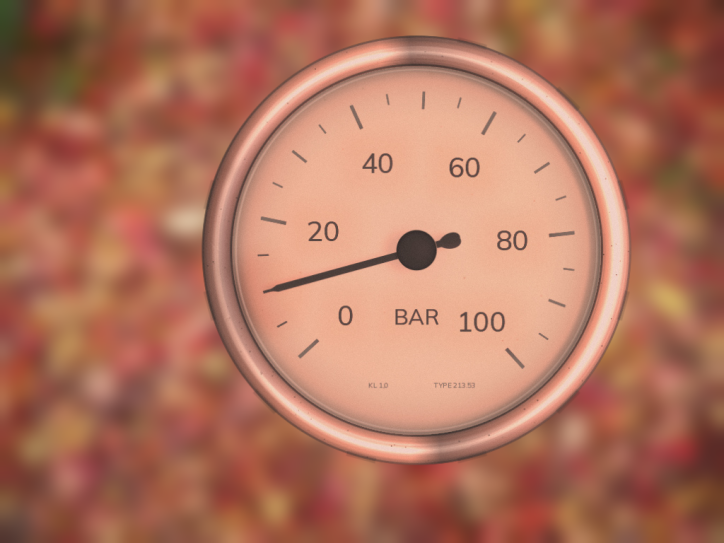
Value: 10 bar
